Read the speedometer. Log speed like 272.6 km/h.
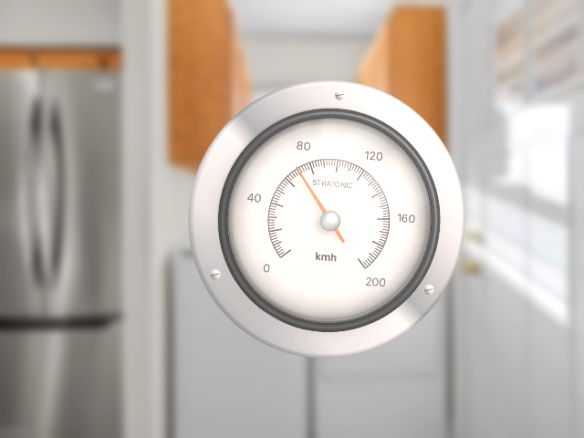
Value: 70 km/h
